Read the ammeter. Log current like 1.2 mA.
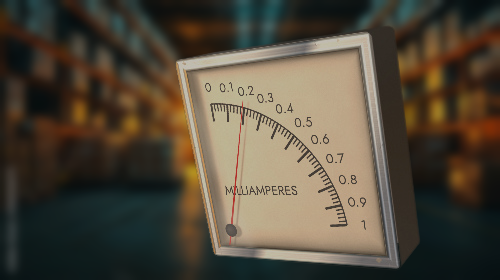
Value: 0.2 mA
